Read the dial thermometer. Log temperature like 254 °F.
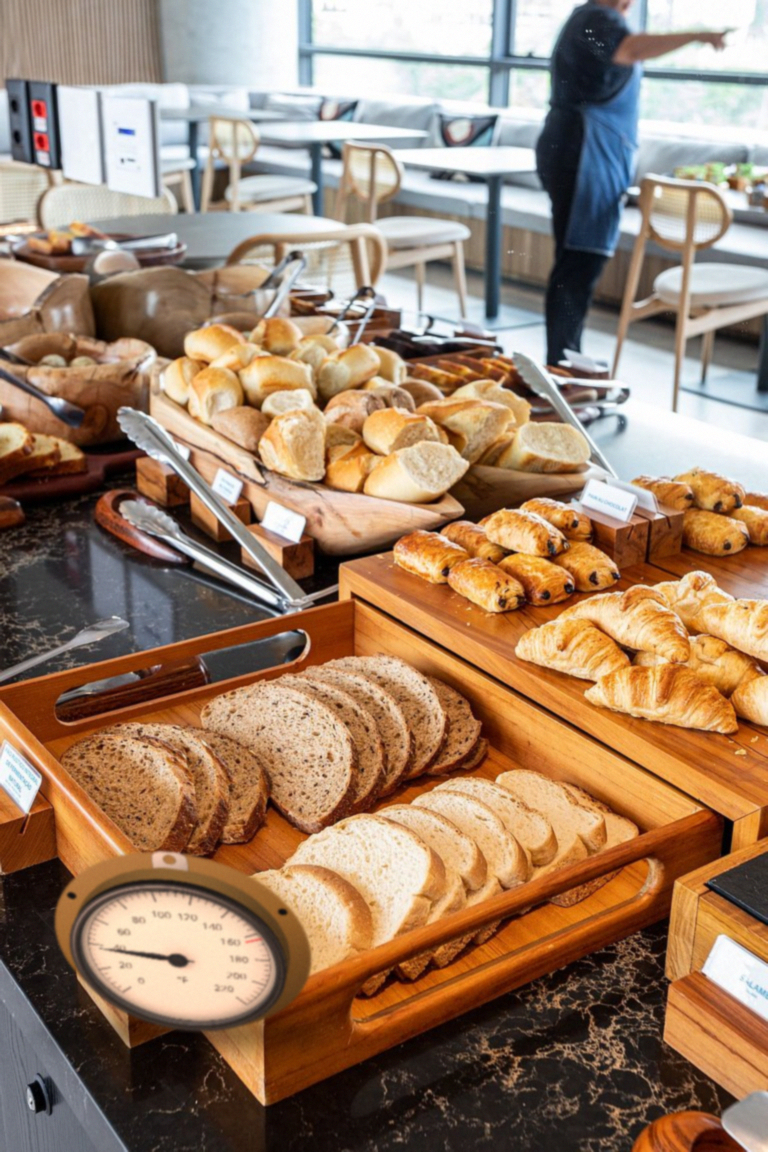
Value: 40 °F
